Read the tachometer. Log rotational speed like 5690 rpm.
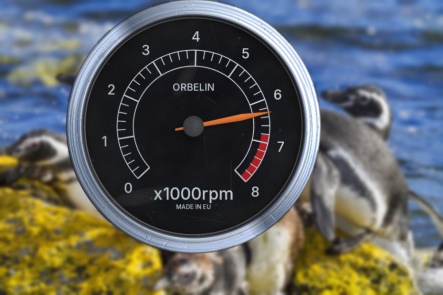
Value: 6300 rpm
